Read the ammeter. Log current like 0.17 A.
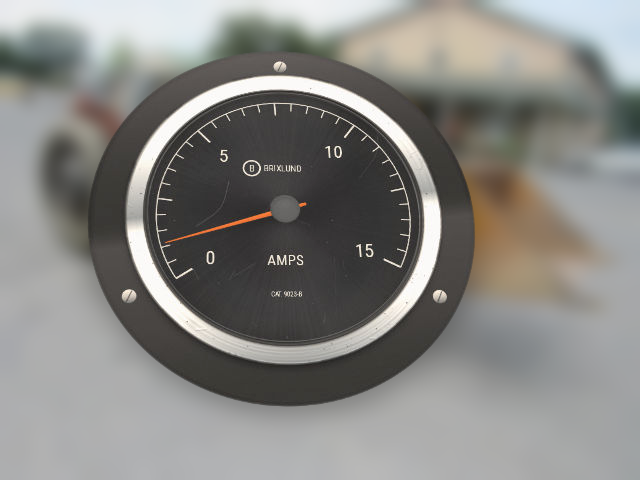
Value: 1 A
